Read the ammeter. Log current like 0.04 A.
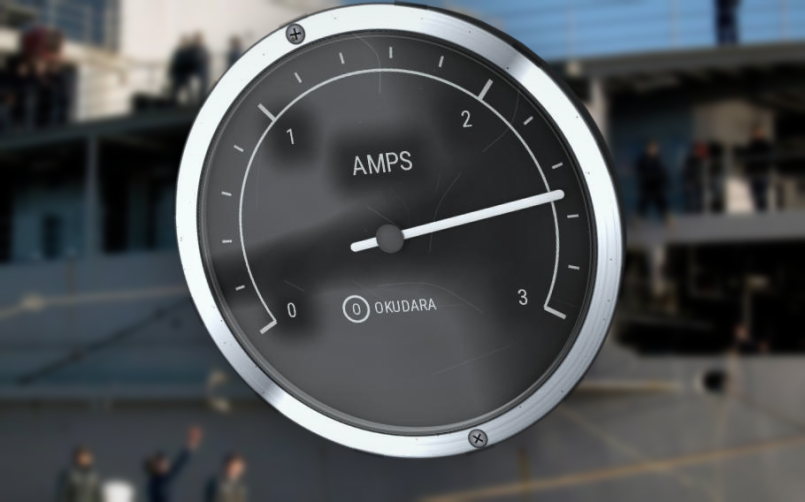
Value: 2.5 A
